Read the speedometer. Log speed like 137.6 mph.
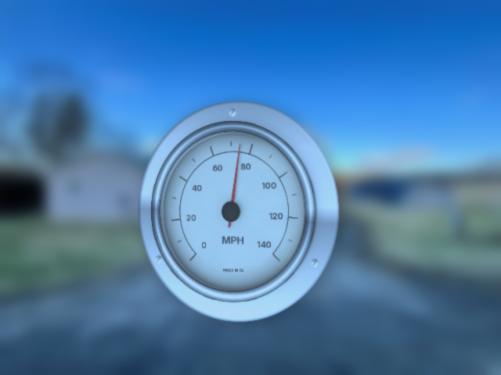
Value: 75 mph
